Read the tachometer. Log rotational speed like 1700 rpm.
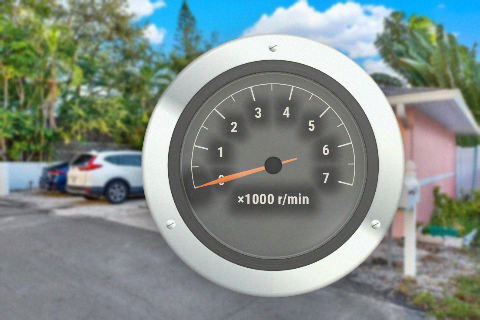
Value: 0 rpm
